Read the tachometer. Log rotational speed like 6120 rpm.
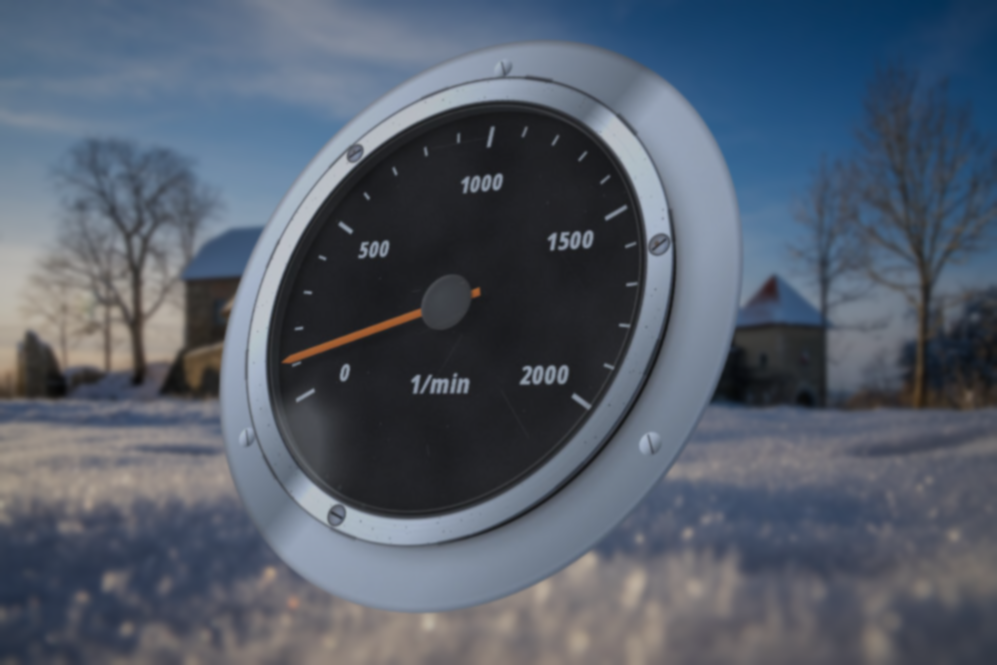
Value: 100 rpm
